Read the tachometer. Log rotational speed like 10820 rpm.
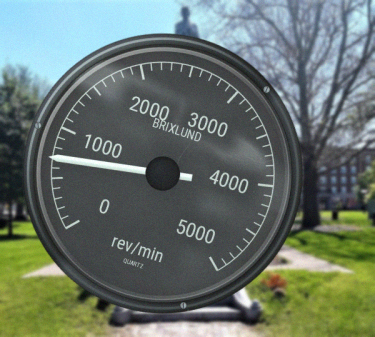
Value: 700 rpm
